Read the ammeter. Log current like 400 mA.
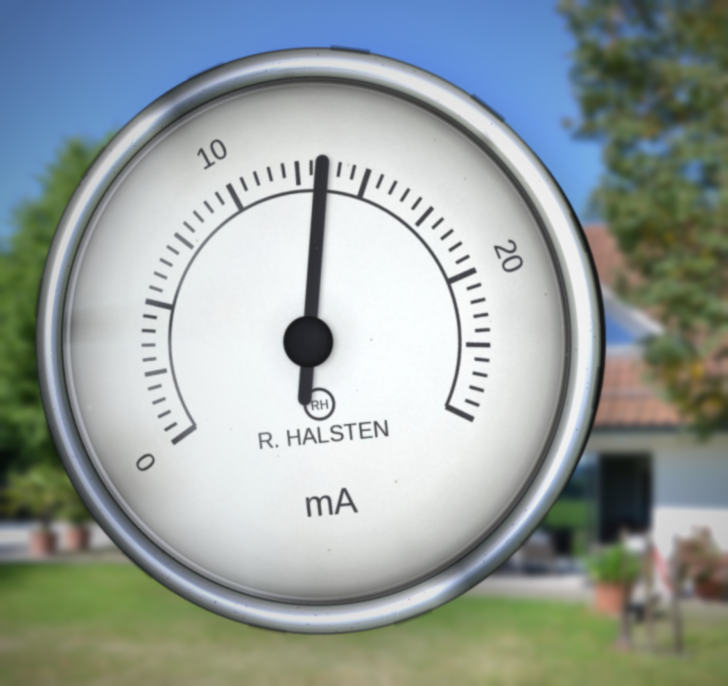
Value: 13.5 mA
